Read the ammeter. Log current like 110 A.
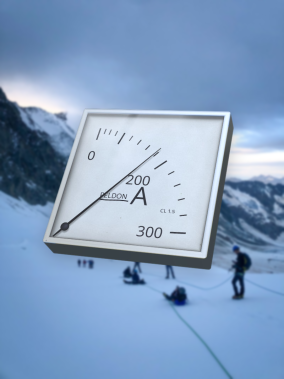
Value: 180 A
